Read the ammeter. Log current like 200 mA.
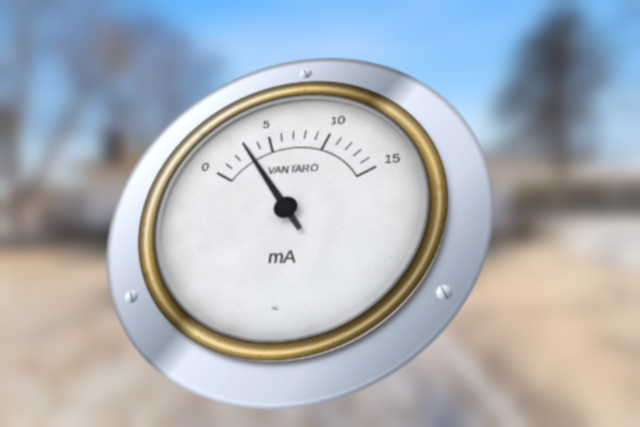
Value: 3 mA
